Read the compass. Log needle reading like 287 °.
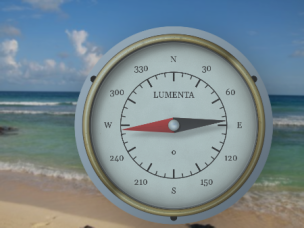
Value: 265 °
